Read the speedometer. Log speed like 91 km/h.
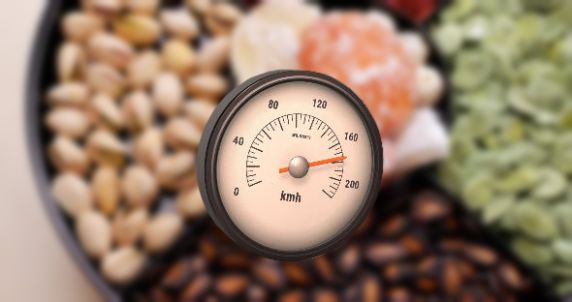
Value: 175 km/h
